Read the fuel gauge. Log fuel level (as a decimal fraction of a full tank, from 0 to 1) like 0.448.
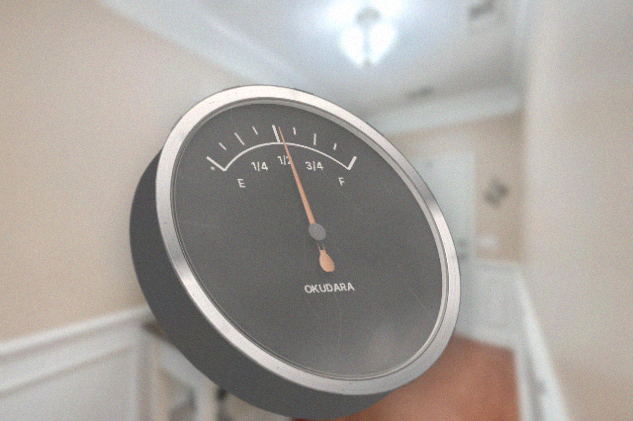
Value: 0.5
